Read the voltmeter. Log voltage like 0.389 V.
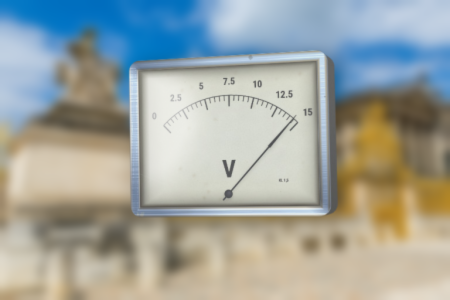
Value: 14.5 V
